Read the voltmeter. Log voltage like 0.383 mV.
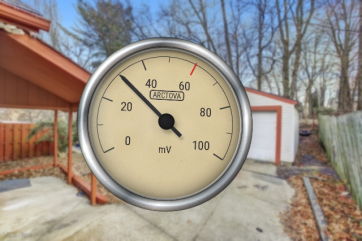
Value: 30 mV
